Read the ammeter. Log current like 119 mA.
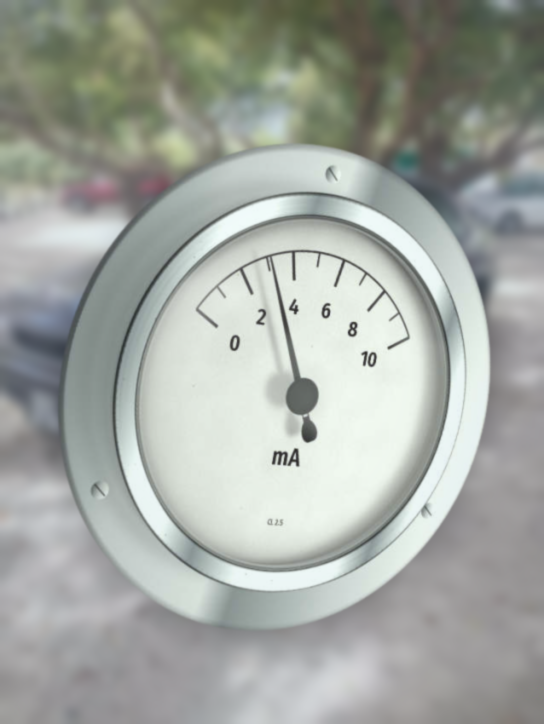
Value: 3 mA
